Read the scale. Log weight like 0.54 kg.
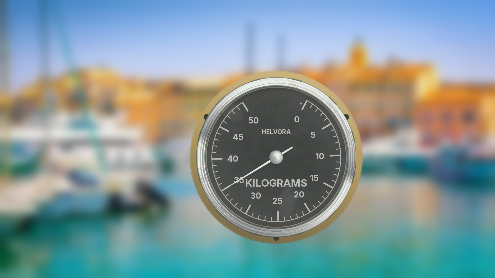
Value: 35 kg
